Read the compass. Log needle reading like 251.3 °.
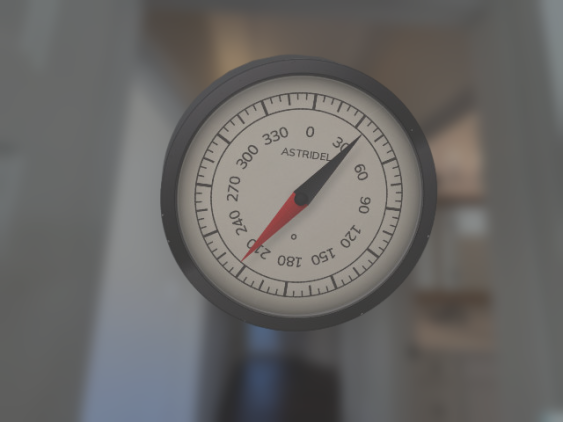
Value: 215 °
